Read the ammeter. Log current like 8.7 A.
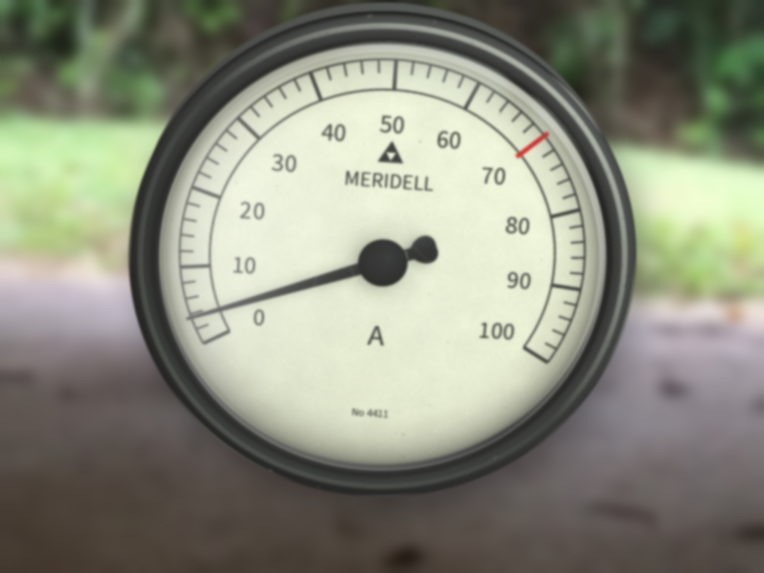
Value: 4 A
